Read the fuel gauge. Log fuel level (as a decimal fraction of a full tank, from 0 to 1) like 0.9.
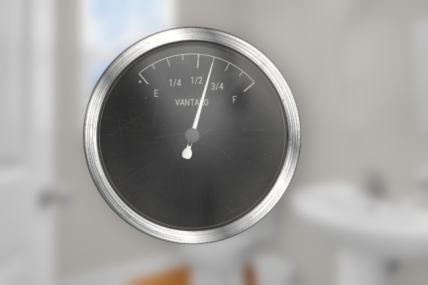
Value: 0.625
